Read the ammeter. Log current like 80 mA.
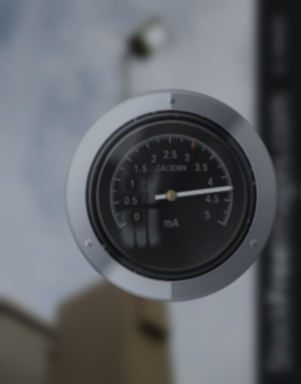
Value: 4.25 mA
